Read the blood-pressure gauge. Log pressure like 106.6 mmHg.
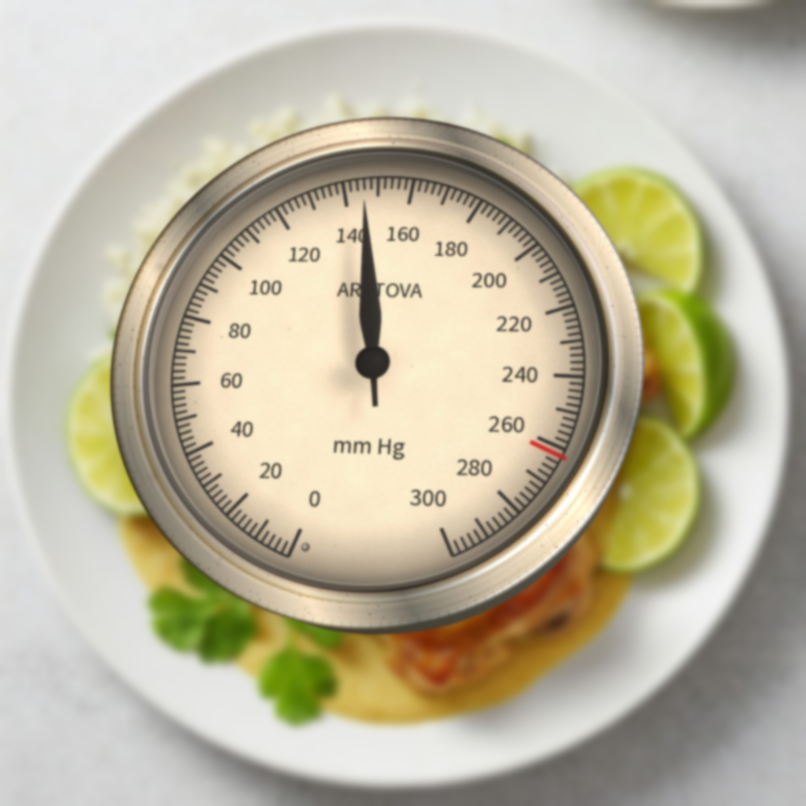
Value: 146 mmHg
